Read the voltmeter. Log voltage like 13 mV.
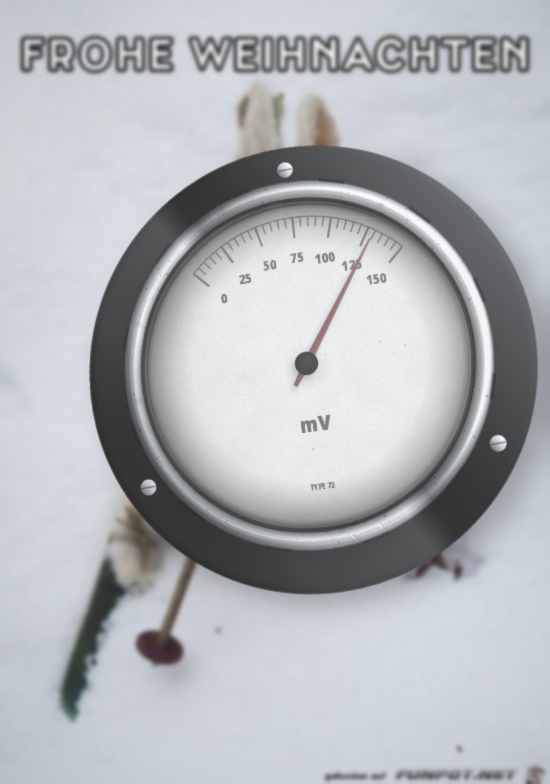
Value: 130 mV
